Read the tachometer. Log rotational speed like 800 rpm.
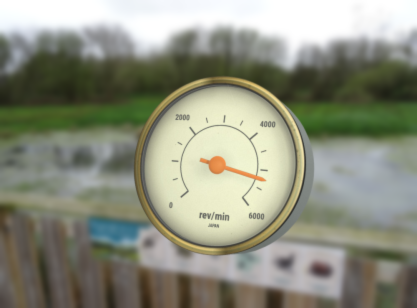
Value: 5250 rpm
